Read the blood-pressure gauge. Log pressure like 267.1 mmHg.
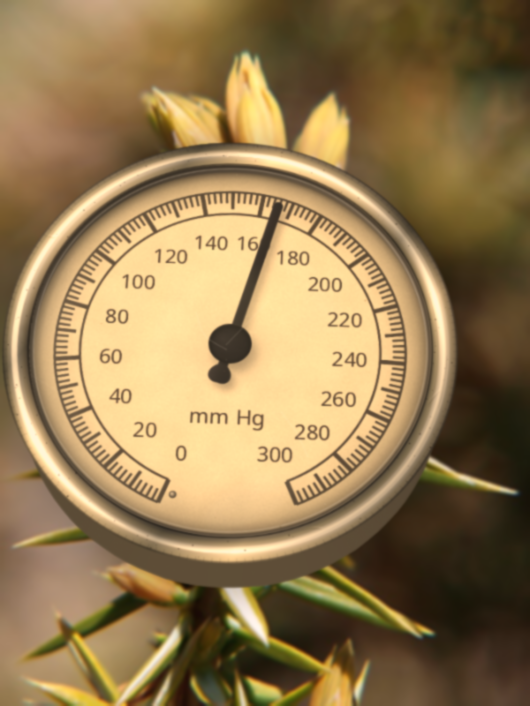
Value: 166 mmHg
